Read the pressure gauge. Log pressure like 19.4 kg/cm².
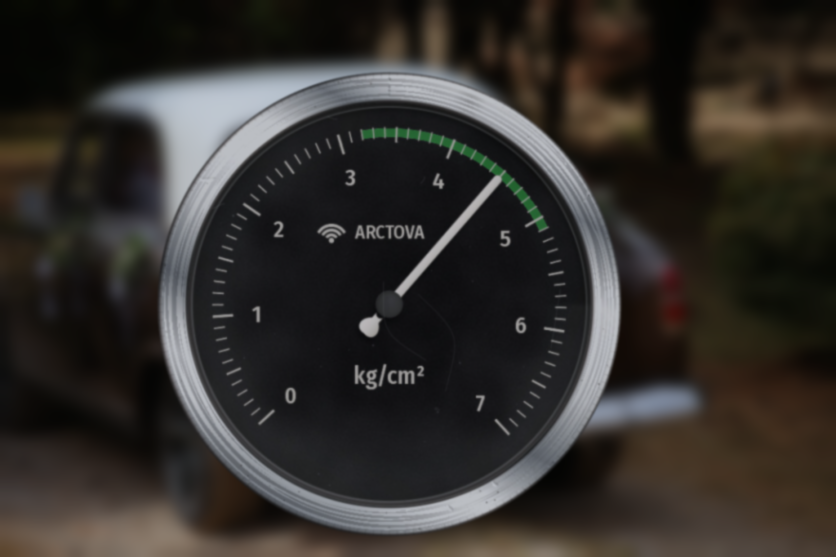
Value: 4.5 kg/cm²
